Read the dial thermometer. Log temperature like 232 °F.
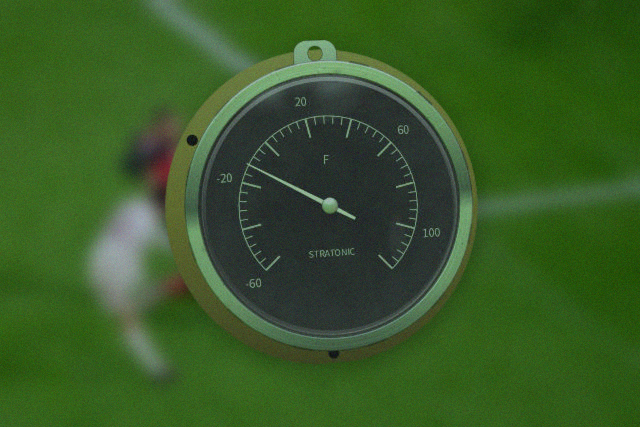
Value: -12 °F
